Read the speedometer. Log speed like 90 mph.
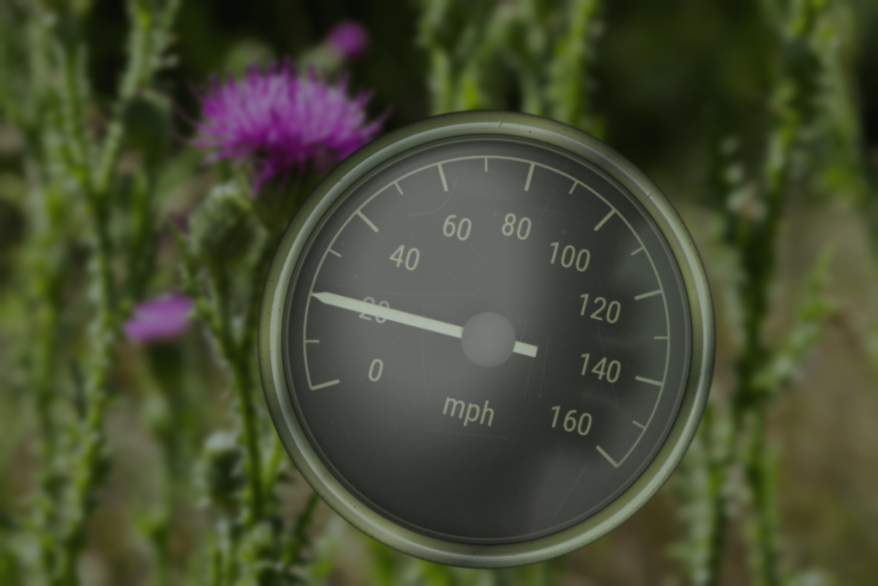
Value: 20 mph
